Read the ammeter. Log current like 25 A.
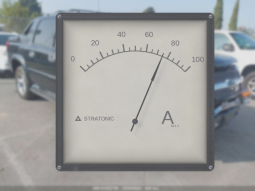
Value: 75 A
